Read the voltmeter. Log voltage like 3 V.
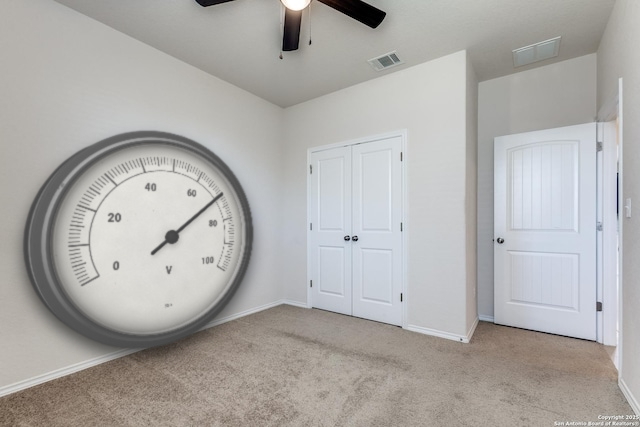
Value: 70 V
